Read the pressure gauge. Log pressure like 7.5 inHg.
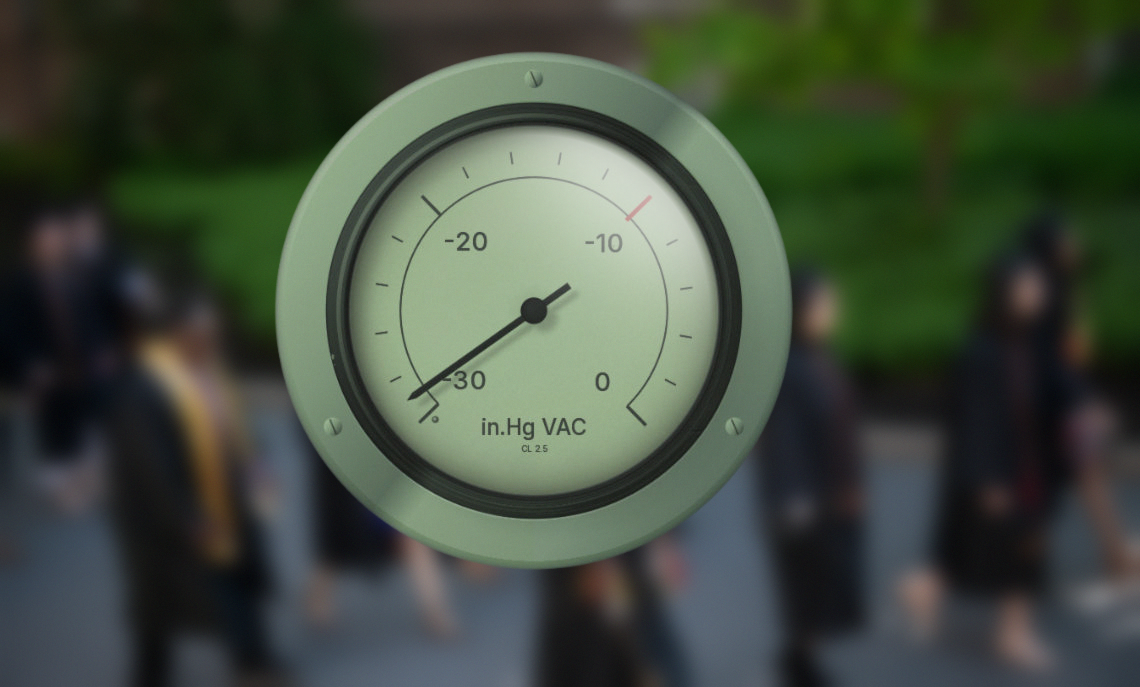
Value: -29 inHg
